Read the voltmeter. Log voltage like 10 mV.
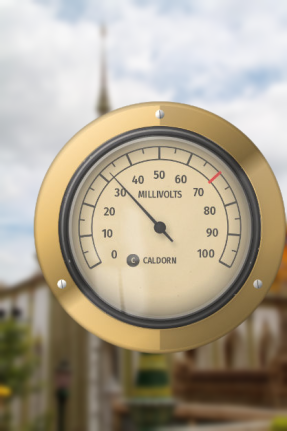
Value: 32.5 mV
